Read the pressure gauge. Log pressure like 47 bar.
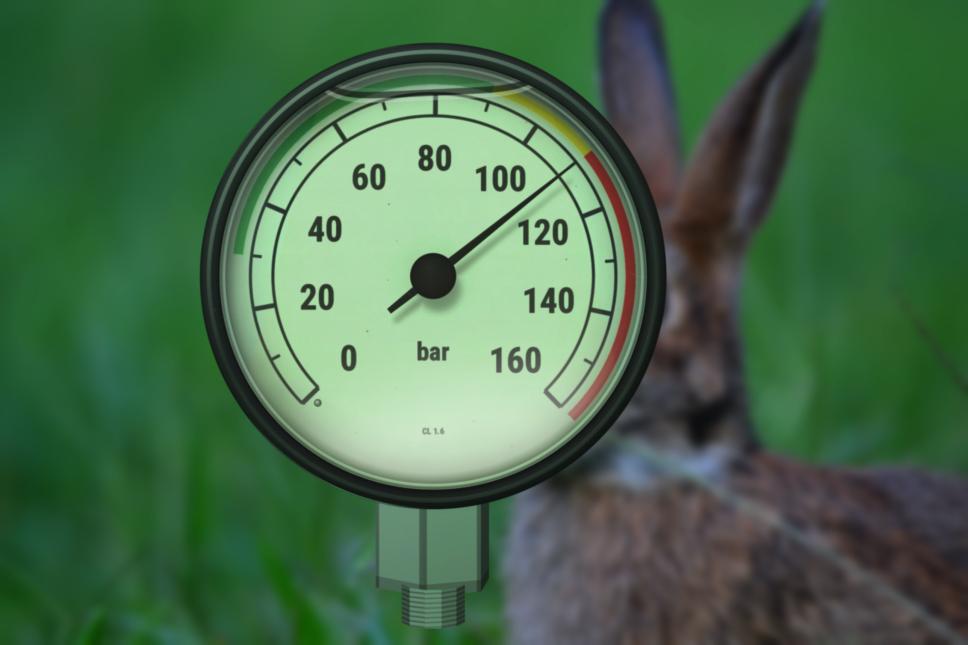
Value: 110 bar
